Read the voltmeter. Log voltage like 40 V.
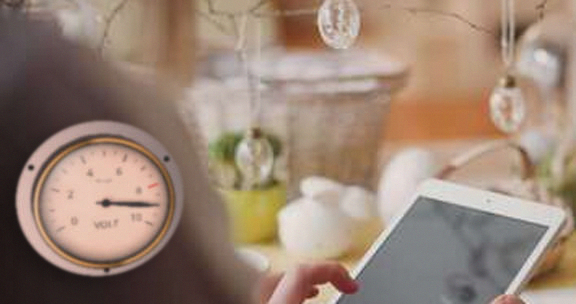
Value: 9 V
